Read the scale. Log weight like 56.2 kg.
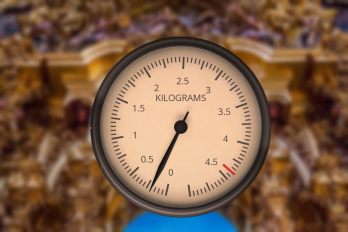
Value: 0.2 kg
